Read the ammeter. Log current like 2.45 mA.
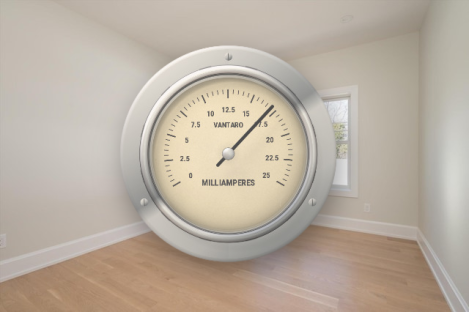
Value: 17 mA
